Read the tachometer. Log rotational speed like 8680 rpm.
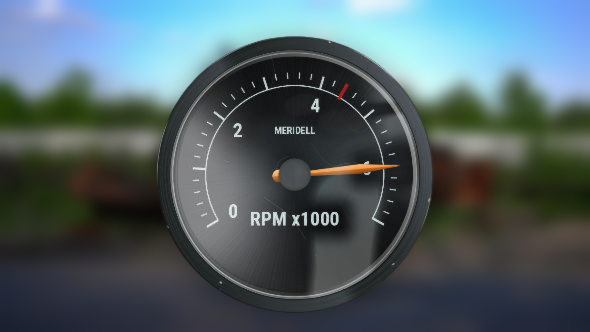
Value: 6000 rpm
